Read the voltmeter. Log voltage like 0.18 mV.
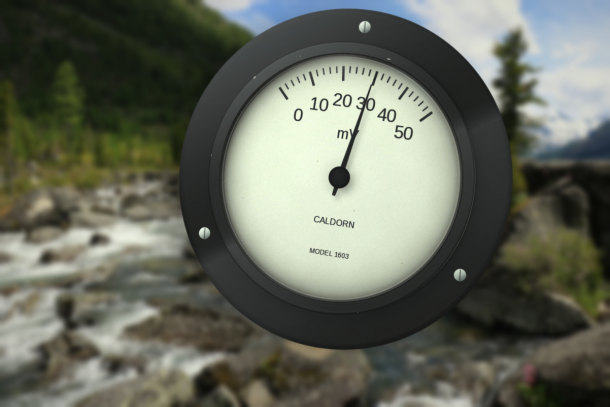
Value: 30 mV
